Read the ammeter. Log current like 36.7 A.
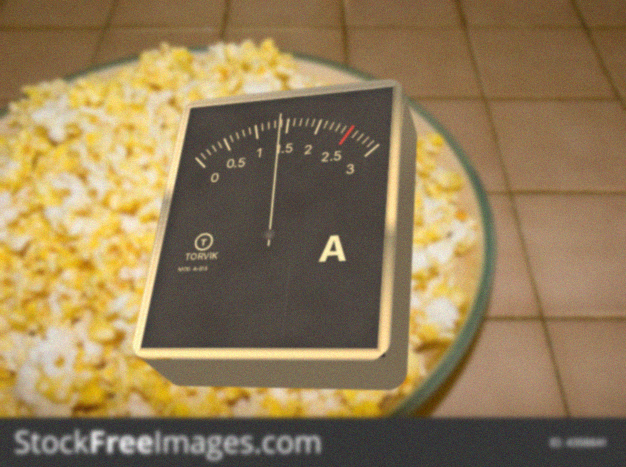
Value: 1.4 A
